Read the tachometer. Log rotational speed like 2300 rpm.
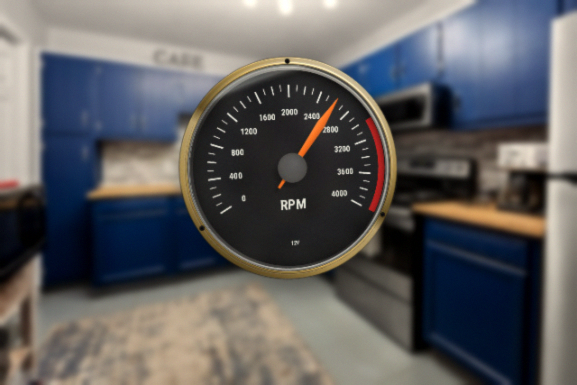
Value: 2600 rpm
